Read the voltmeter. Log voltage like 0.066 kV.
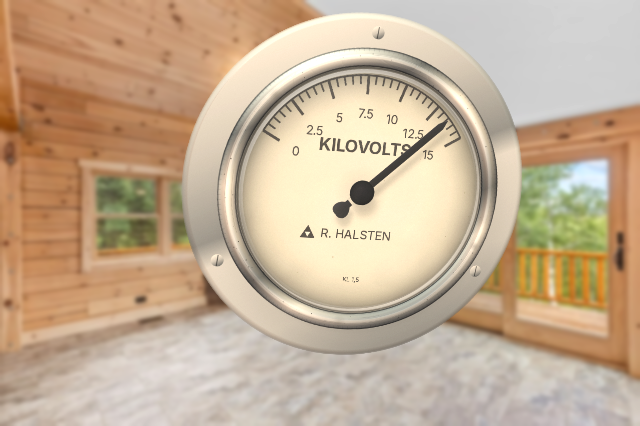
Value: 13.5 kV
